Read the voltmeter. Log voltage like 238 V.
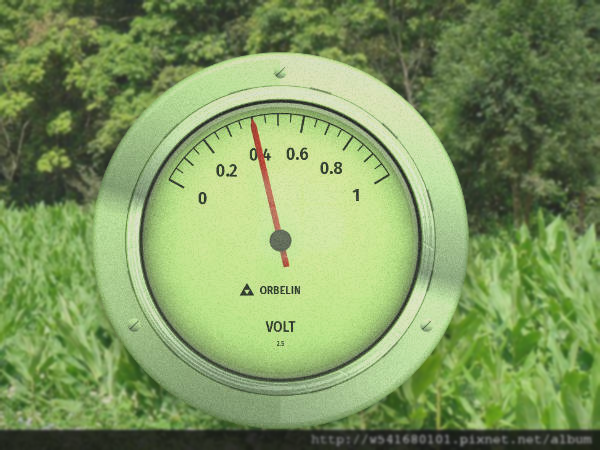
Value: 0.4 V
